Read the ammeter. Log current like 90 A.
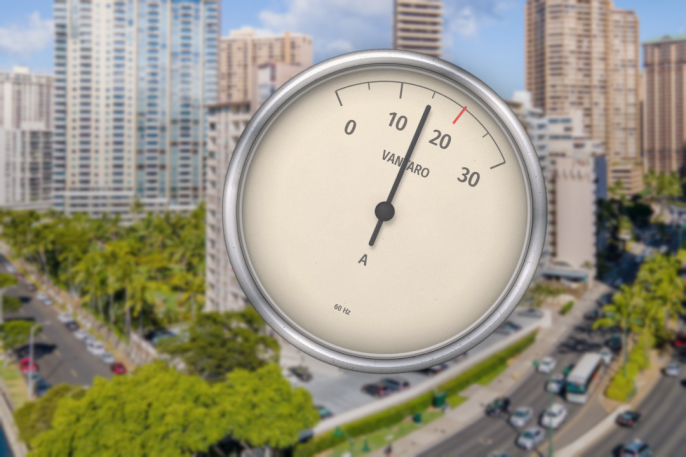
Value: 15 A
